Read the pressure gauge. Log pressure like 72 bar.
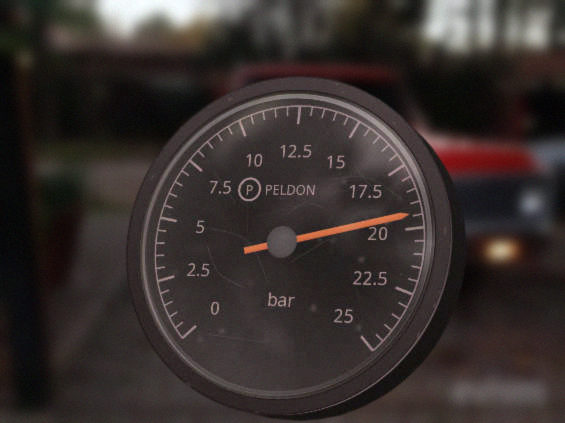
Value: 19.5 bar
